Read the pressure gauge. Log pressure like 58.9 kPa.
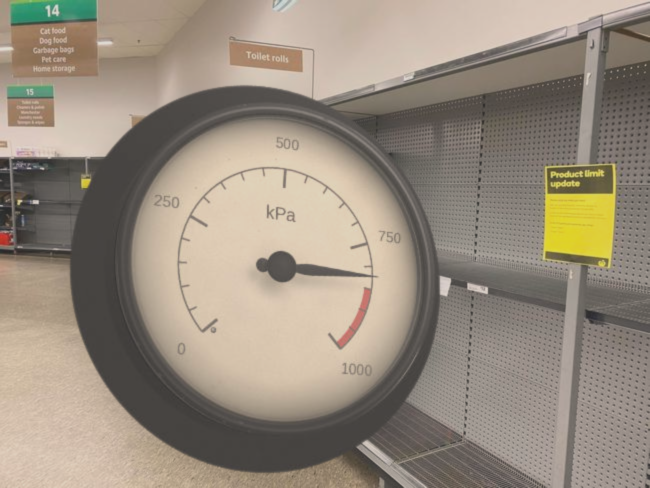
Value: 825 kPa
